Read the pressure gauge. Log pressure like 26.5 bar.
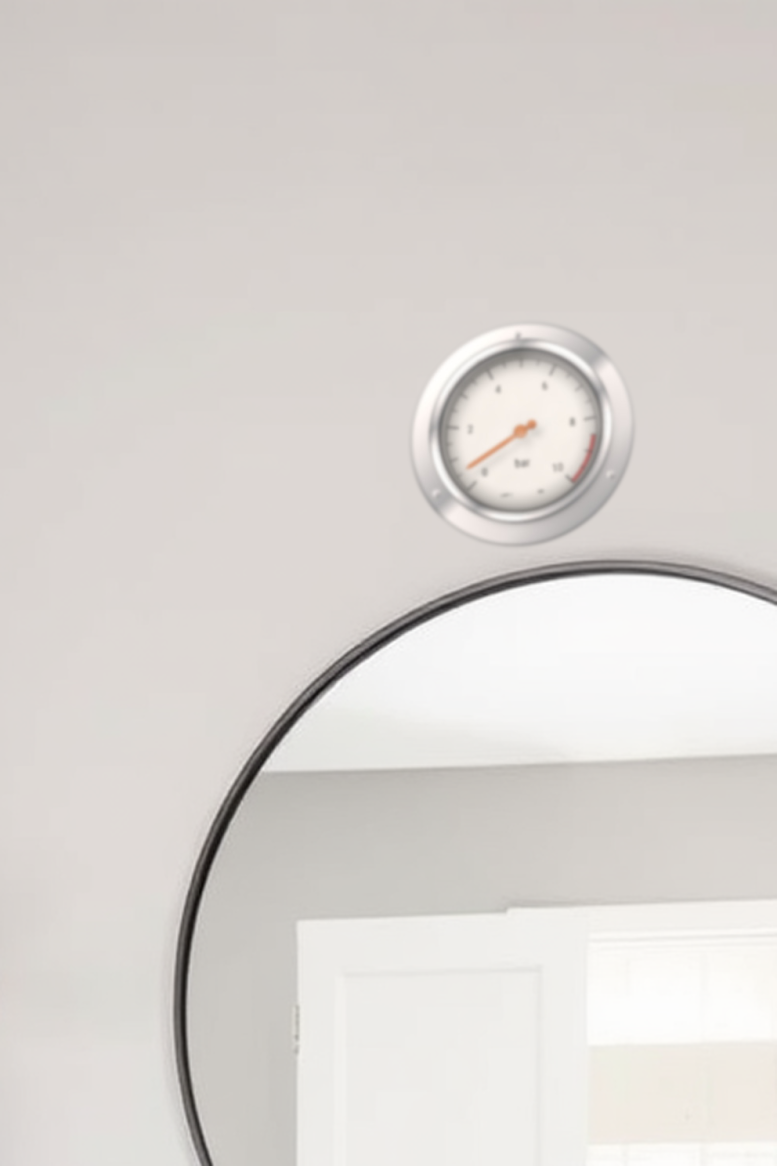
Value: 0.5 bar
